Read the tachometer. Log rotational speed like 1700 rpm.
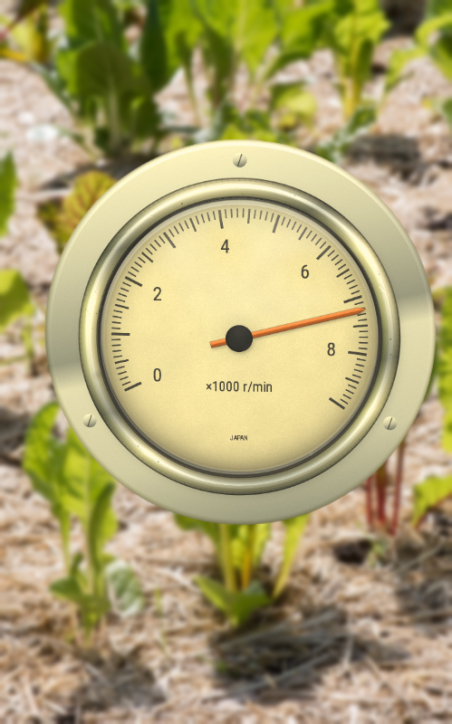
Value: 7200 rpm
